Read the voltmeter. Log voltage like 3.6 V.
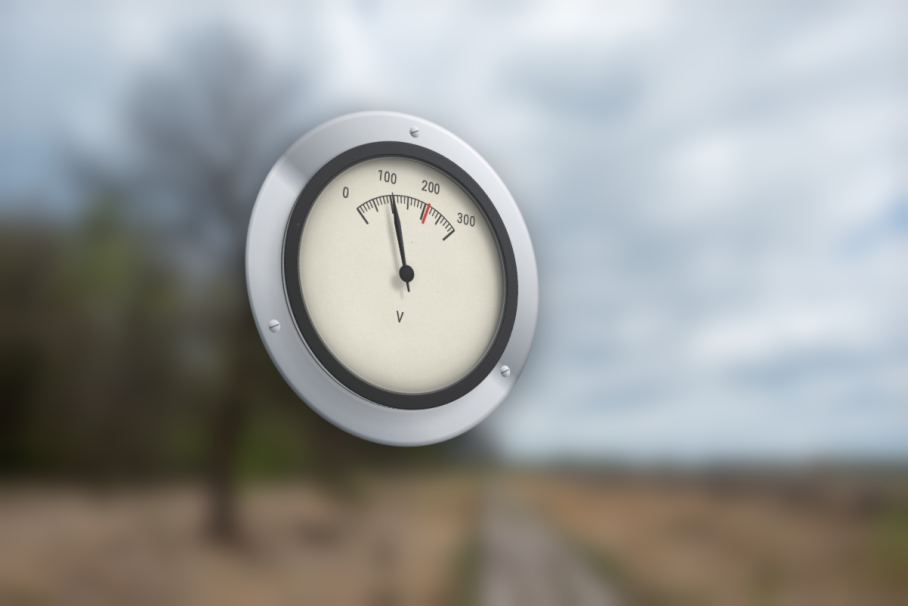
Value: 100 V
